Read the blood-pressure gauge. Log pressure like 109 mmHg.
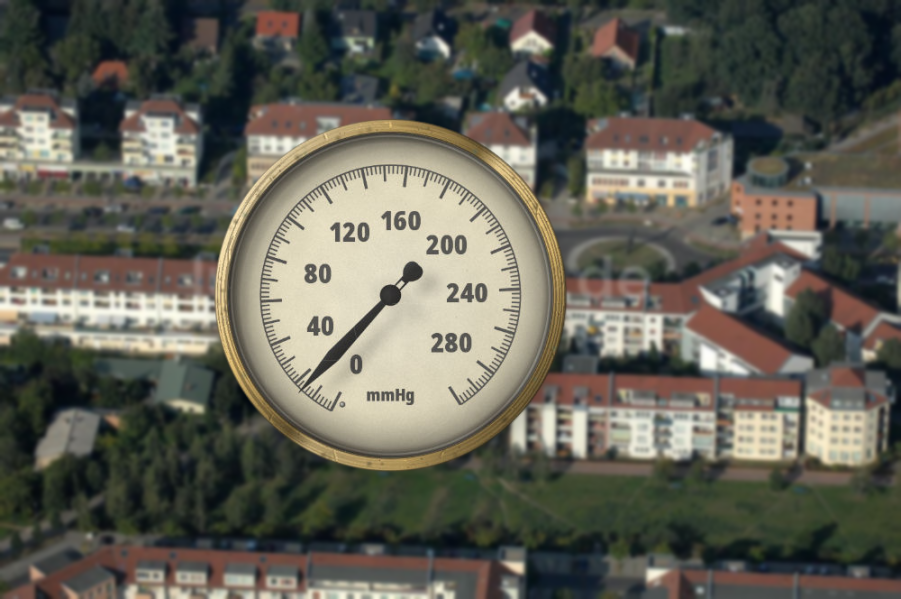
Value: 16 mmHg
